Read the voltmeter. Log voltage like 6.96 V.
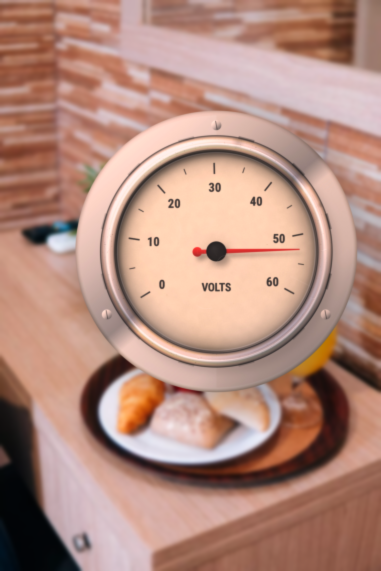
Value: 52.5 V
